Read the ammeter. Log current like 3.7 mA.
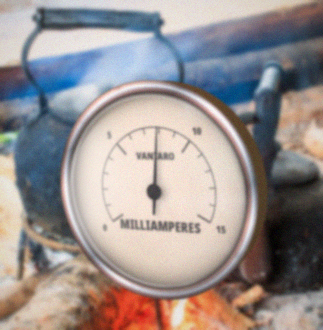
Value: 8 mA
